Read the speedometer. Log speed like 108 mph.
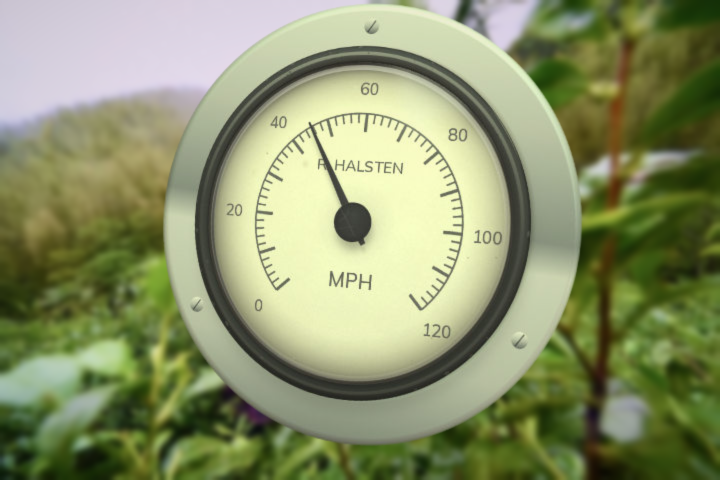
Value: 46 mph
